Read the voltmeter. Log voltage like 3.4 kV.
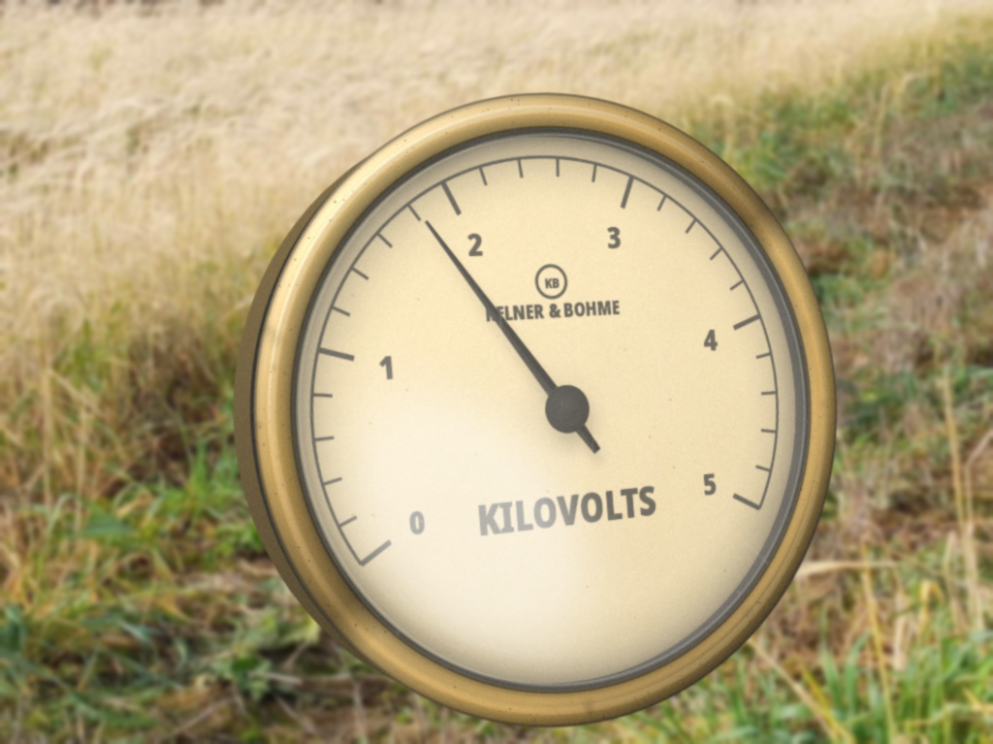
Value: 1.8 kV
